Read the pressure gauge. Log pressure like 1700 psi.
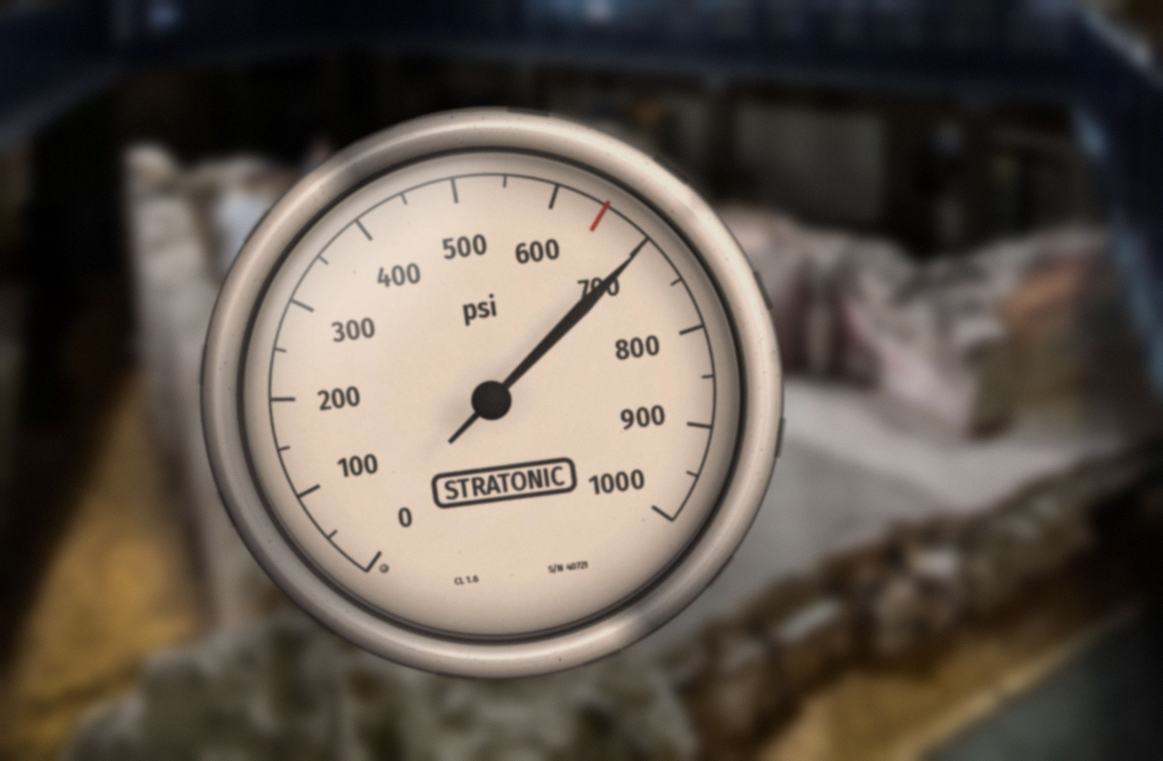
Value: 700 psi
